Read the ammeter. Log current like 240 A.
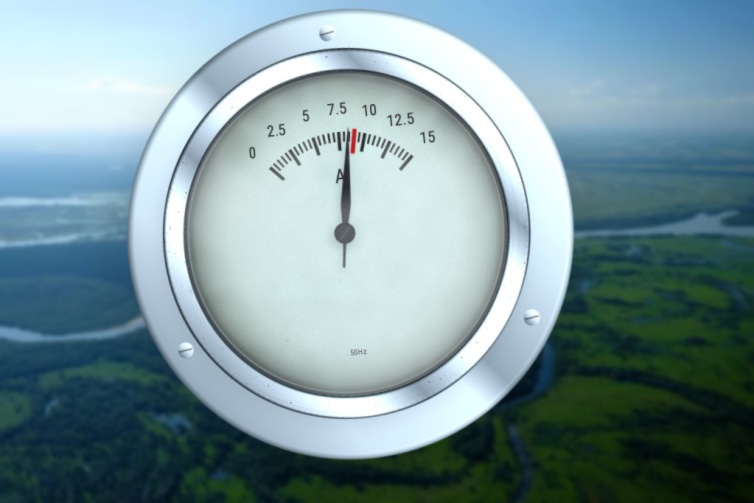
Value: 8.5 A
